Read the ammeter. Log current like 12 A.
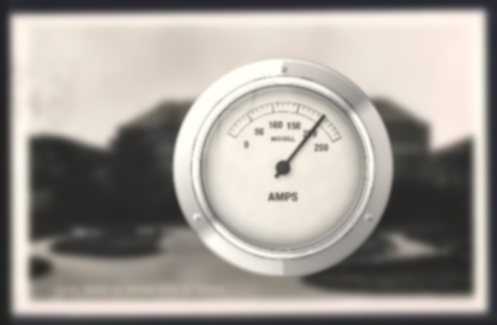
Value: 200 A
